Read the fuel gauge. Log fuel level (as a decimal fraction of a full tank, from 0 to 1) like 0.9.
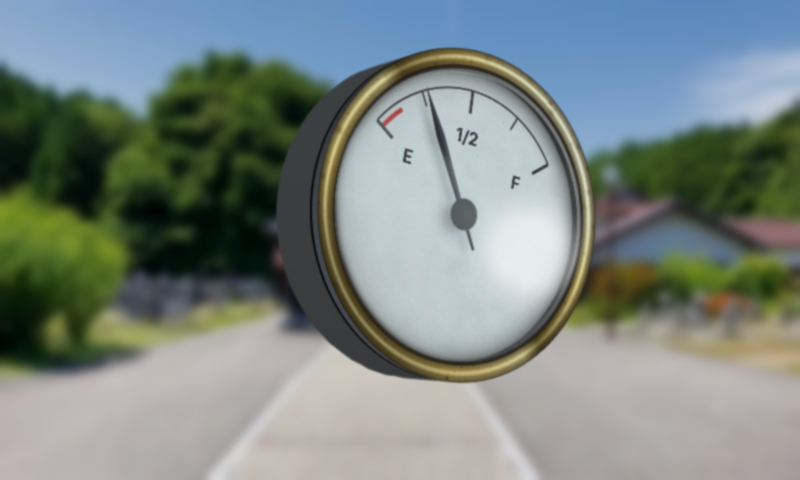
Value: 0.25
